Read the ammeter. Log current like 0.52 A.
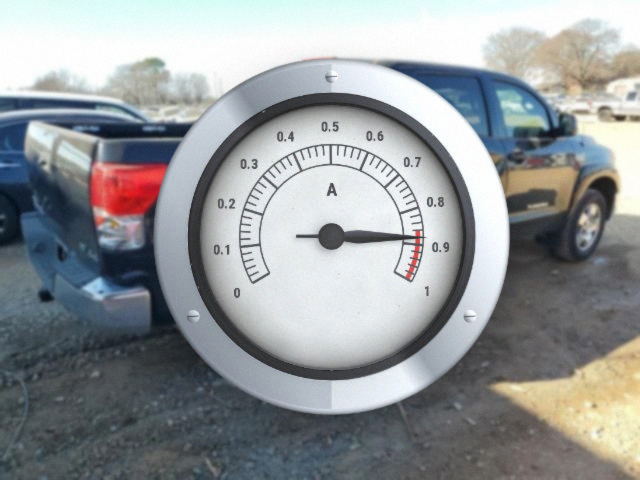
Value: 0.88 A
